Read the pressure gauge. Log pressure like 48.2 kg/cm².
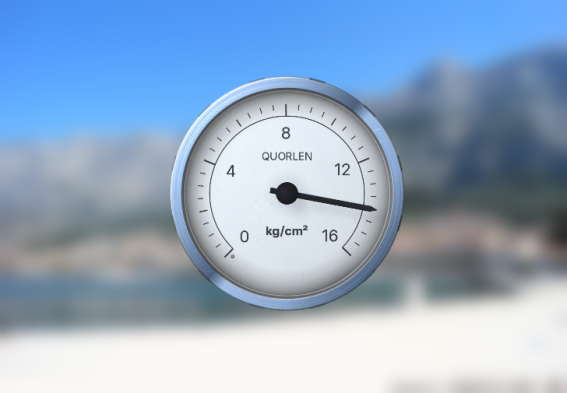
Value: 14 kg/cm²
